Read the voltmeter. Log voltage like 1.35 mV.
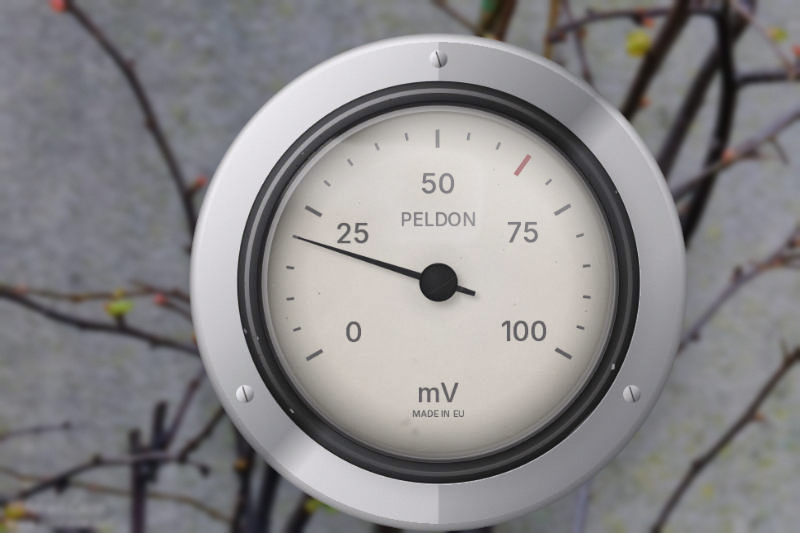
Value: 20 mV
